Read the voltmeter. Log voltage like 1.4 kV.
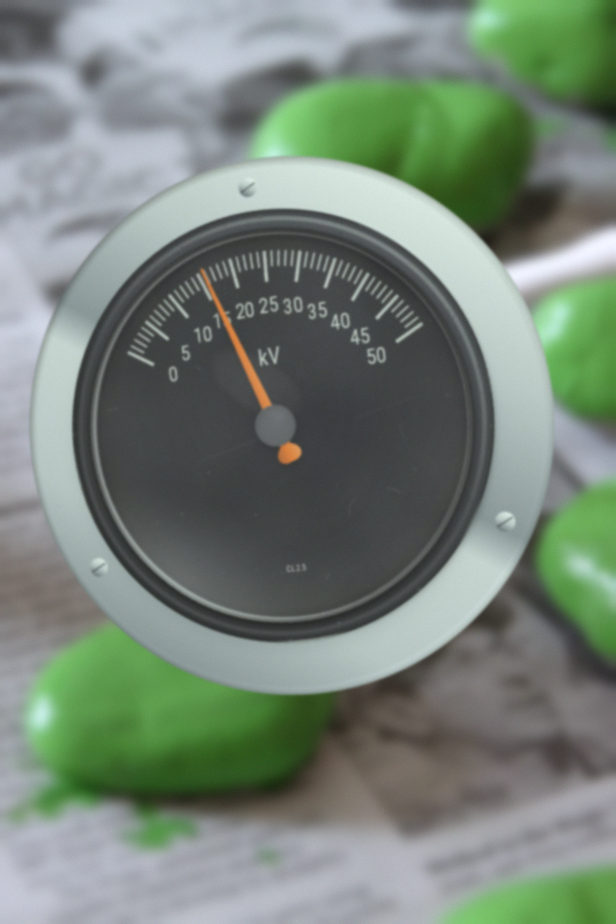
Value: 16 kV
